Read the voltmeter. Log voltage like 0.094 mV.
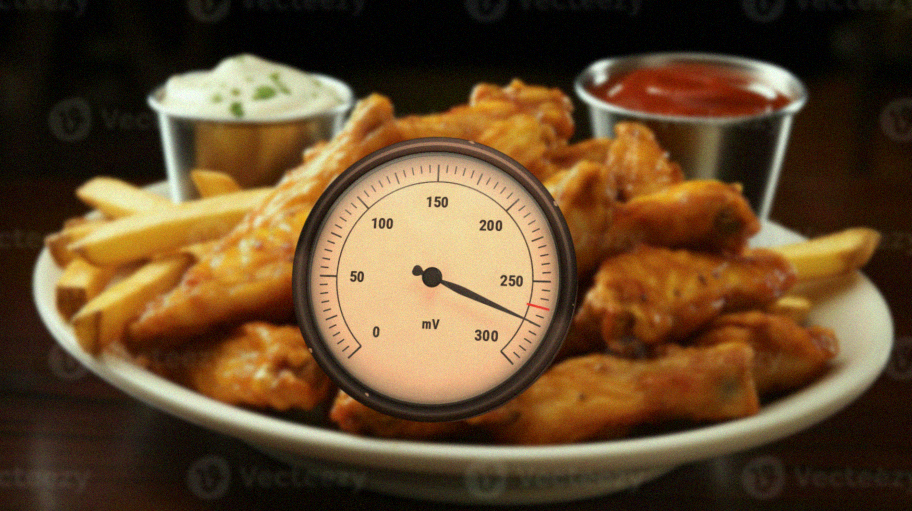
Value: 275 mV
